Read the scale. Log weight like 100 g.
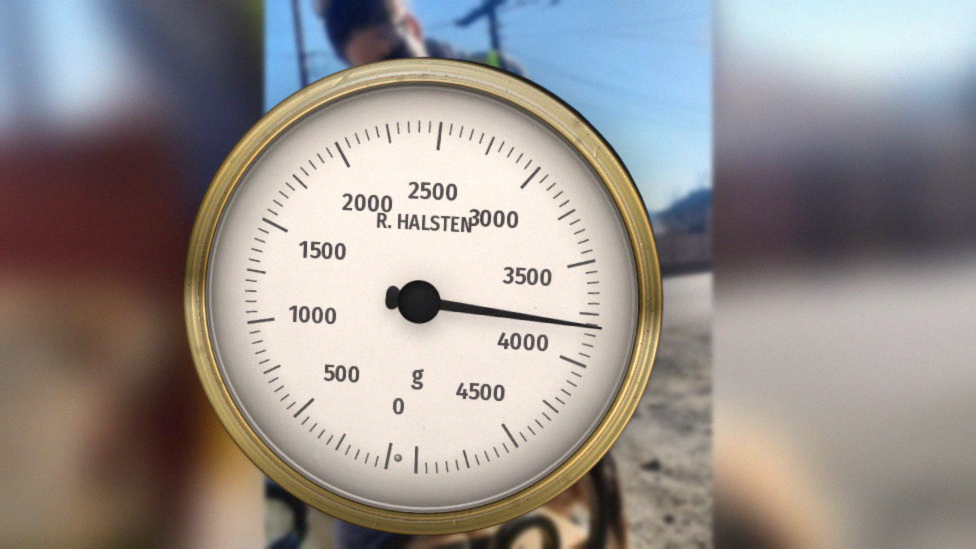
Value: 3800 g
